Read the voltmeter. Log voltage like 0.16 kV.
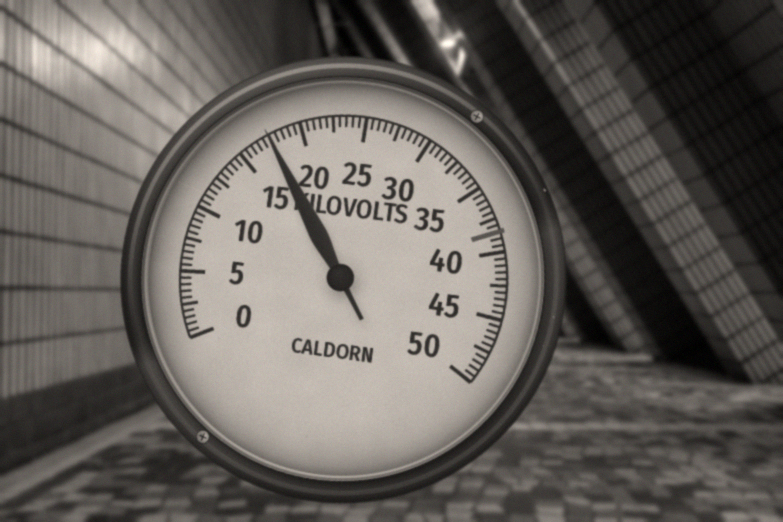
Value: 17.5 kV
